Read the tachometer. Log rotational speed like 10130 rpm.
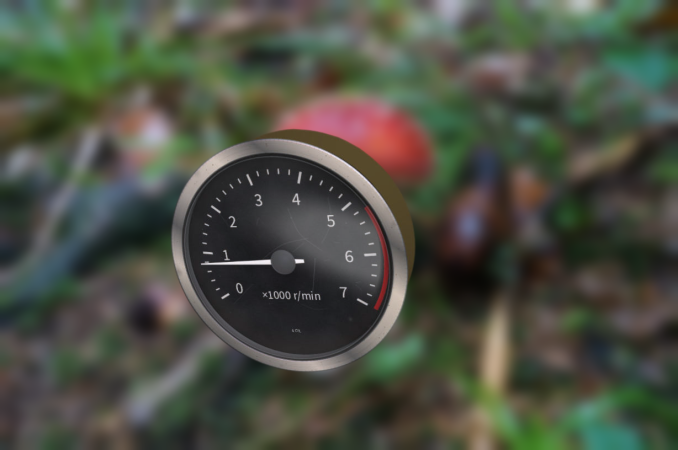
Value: 800 rpm
